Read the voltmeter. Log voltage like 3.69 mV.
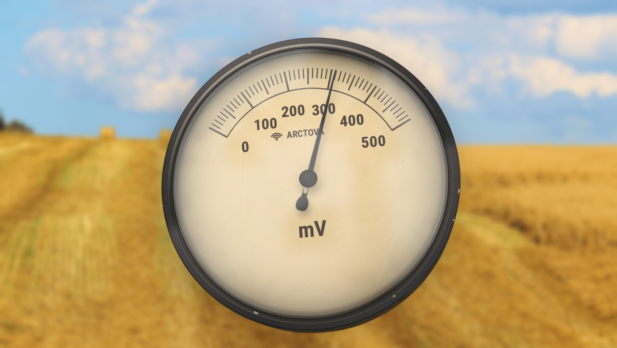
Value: 310 mV
